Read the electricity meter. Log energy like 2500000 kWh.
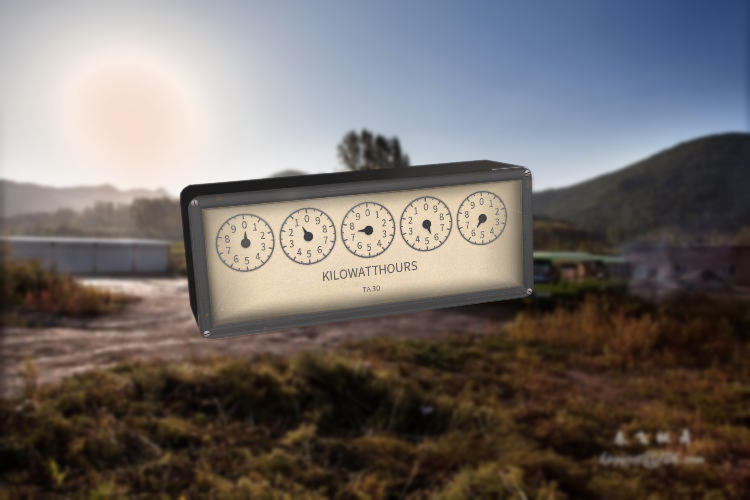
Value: 756 kWh
